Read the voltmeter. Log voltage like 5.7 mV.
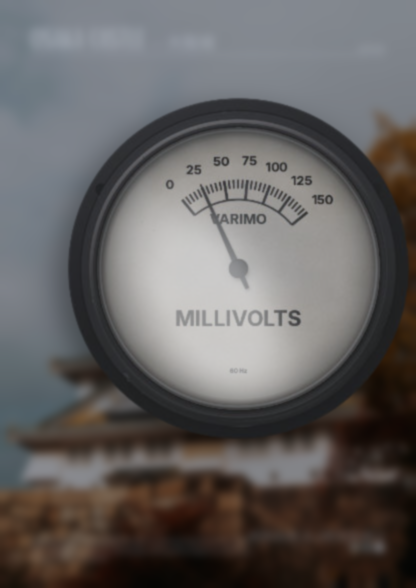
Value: 25 mV
